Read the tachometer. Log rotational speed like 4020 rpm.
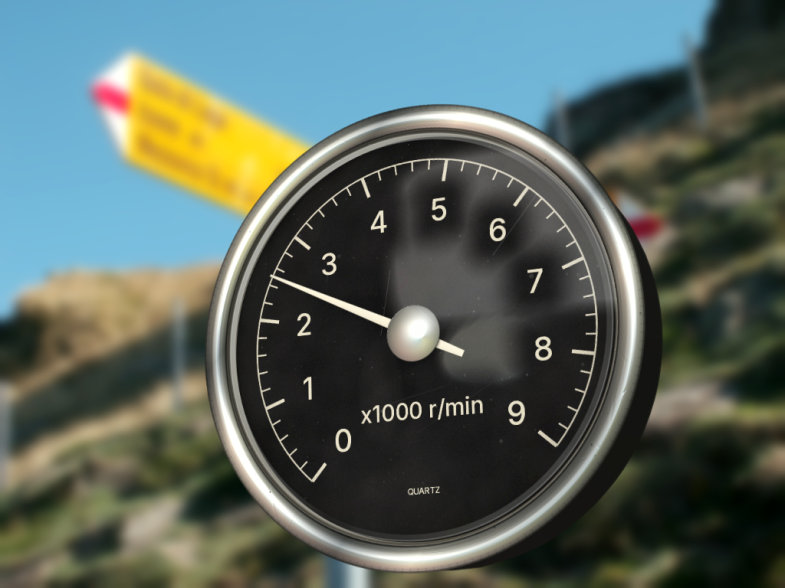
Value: 2500 rpm
